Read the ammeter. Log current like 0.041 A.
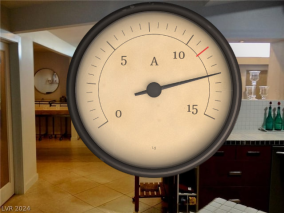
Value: 12.5 A
